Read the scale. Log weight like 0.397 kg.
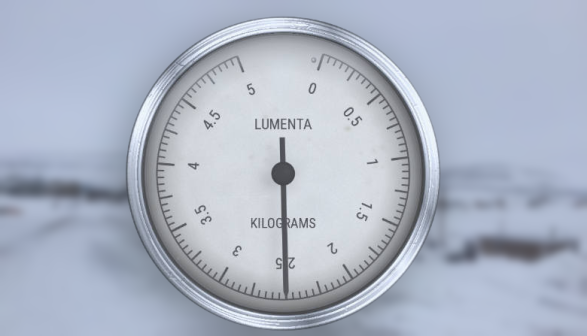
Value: 2.5 kg
